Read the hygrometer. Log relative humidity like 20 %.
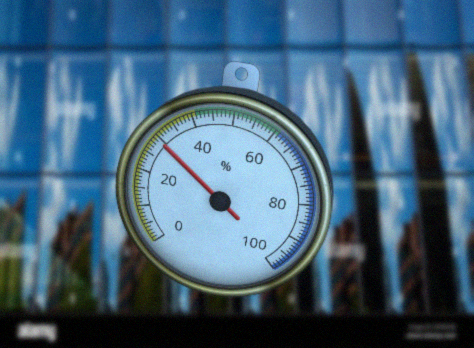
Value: 30 %
